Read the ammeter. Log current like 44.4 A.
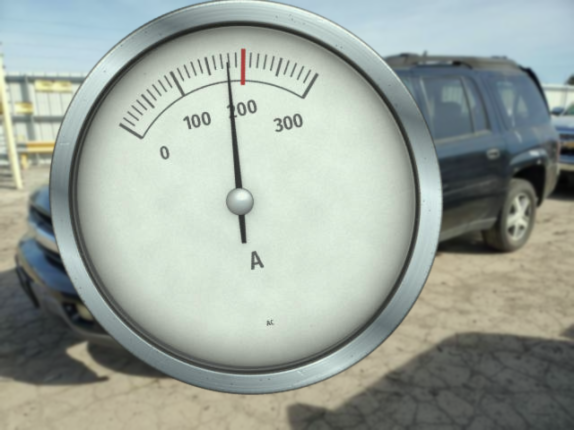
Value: 180 A
